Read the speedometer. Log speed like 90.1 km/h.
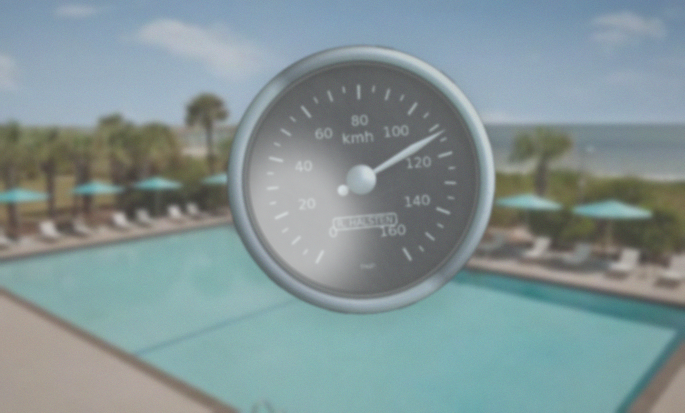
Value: 112.5 km/h
